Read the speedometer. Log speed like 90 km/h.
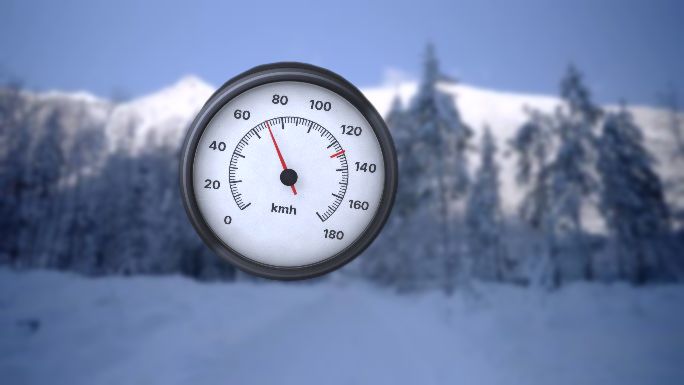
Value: 70 km/h
